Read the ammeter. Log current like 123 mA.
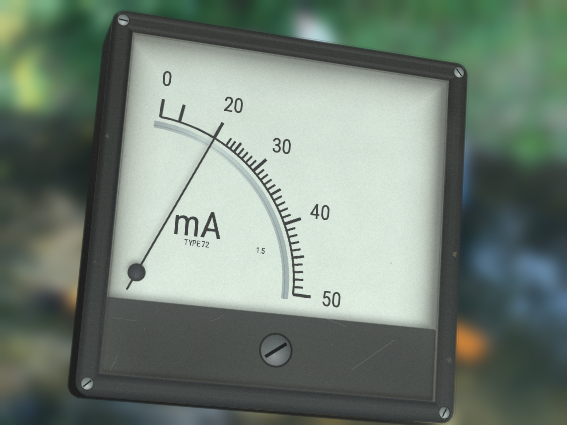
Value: 20 mA
